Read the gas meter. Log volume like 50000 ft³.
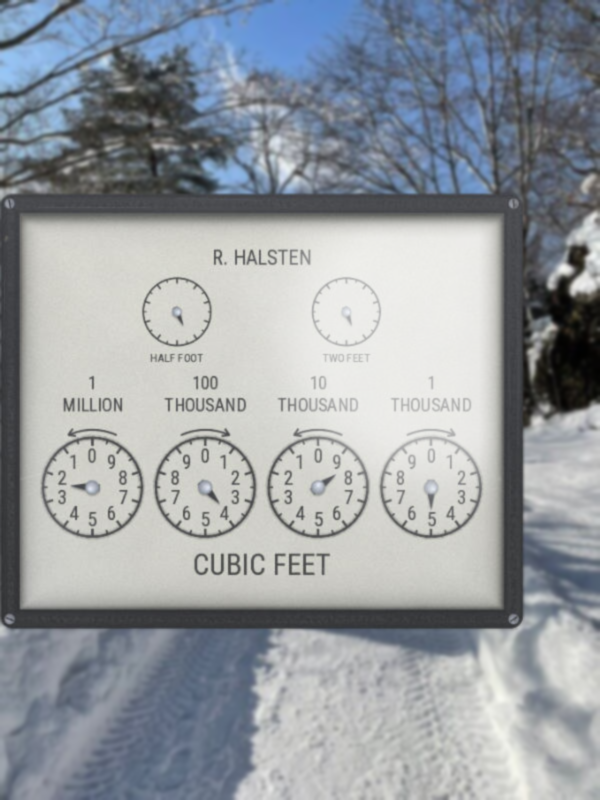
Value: 238500 ft³
